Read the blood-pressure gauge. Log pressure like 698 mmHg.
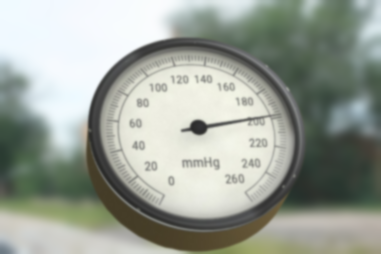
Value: 200 mmHg
